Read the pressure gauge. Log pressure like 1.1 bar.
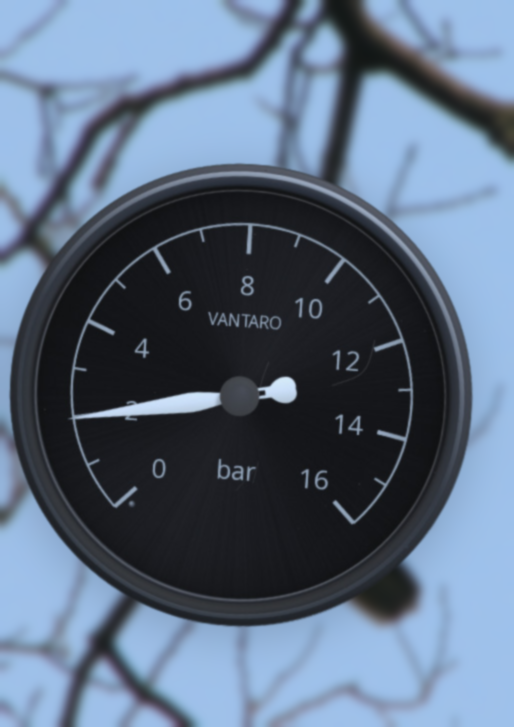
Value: 2 bar
